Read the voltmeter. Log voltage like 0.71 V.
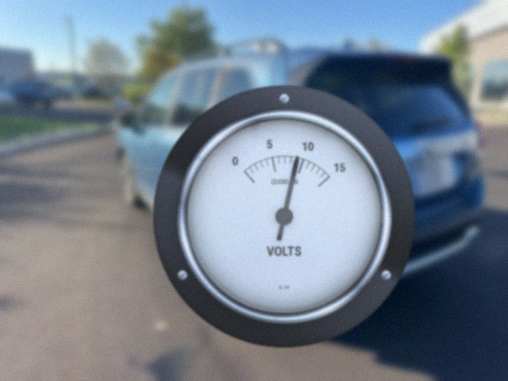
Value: 9 V
